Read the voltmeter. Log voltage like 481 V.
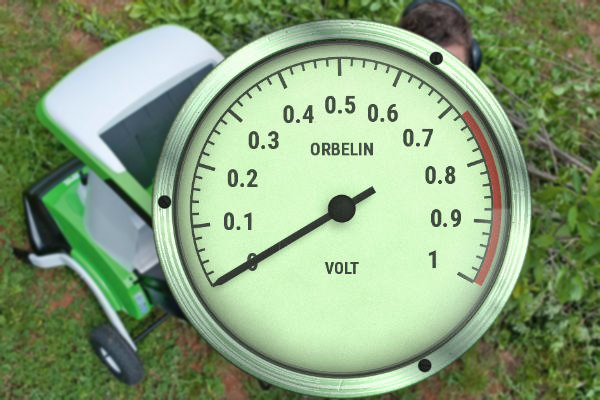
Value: 0 V
